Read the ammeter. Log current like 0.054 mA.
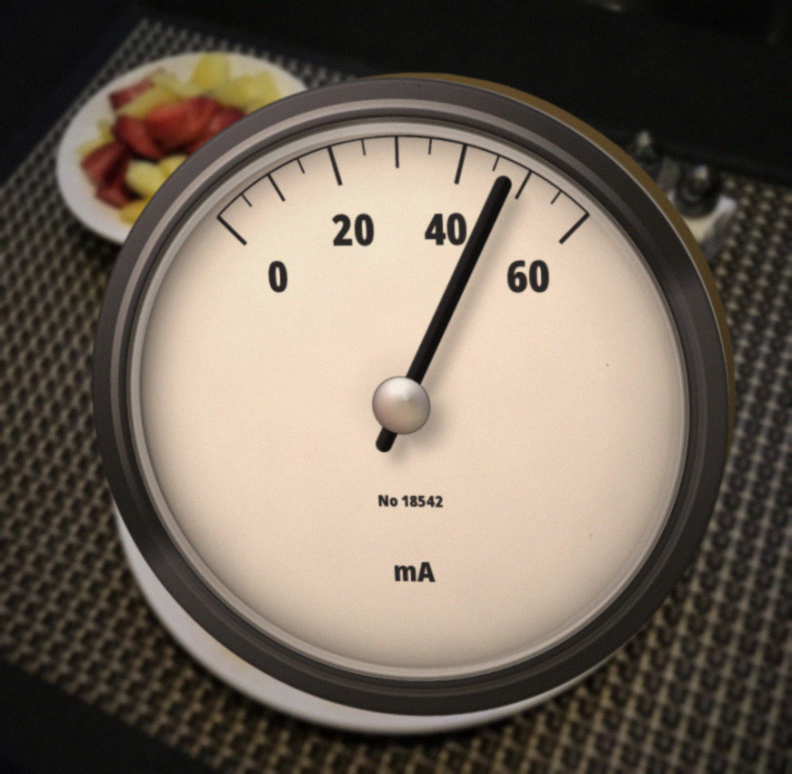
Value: 47.5 mA
